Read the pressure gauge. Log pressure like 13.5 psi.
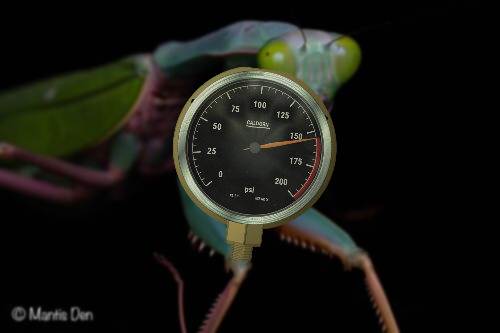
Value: 155 psi
